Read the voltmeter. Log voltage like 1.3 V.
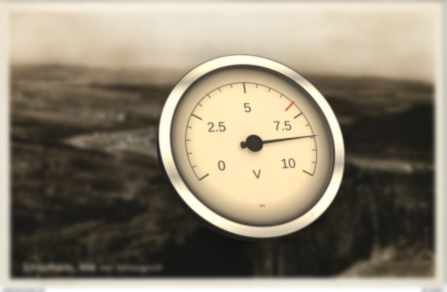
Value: 8.5 V
